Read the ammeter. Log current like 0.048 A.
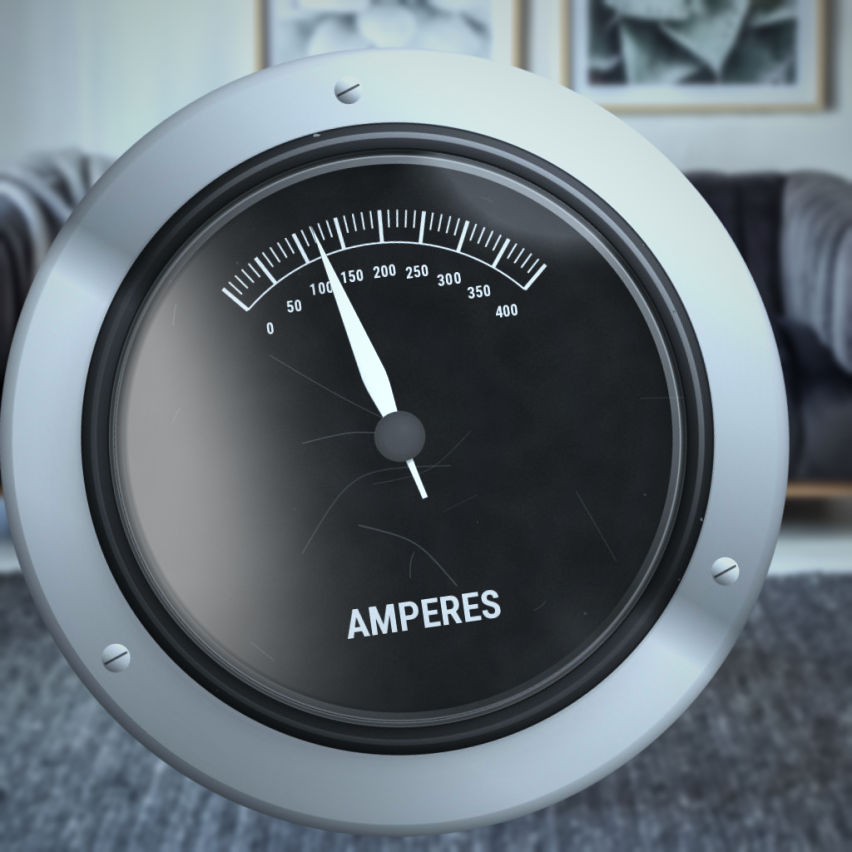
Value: 120 A
